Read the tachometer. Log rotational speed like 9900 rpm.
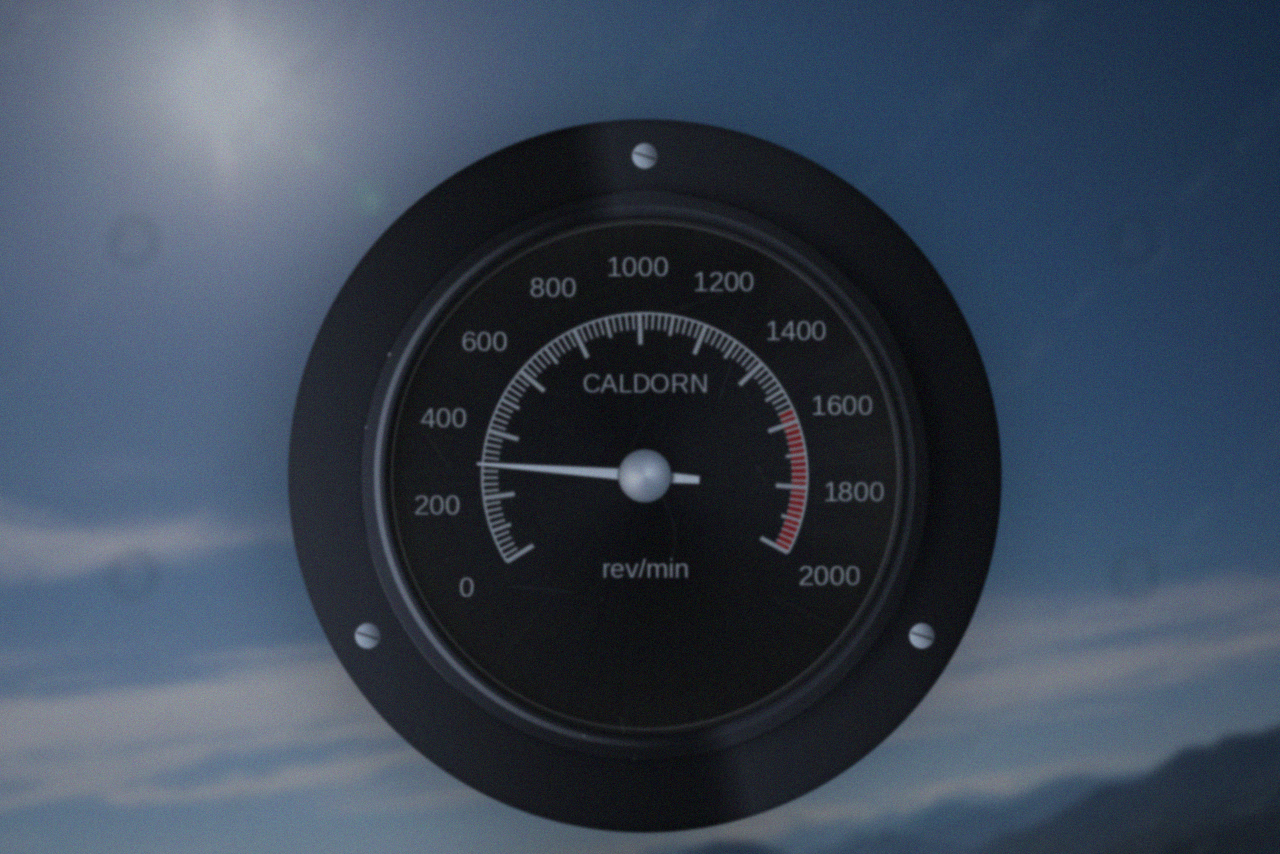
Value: 300 rpm
